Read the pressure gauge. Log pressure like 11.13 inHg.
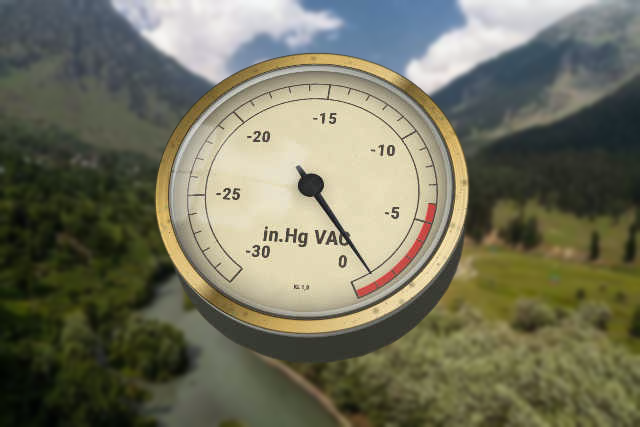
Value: -1 inHg
